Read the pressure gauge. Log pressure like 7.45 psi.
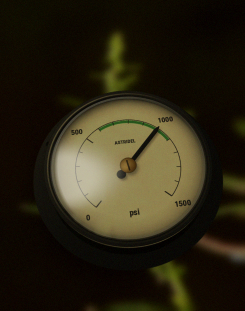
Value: 1000 psi
